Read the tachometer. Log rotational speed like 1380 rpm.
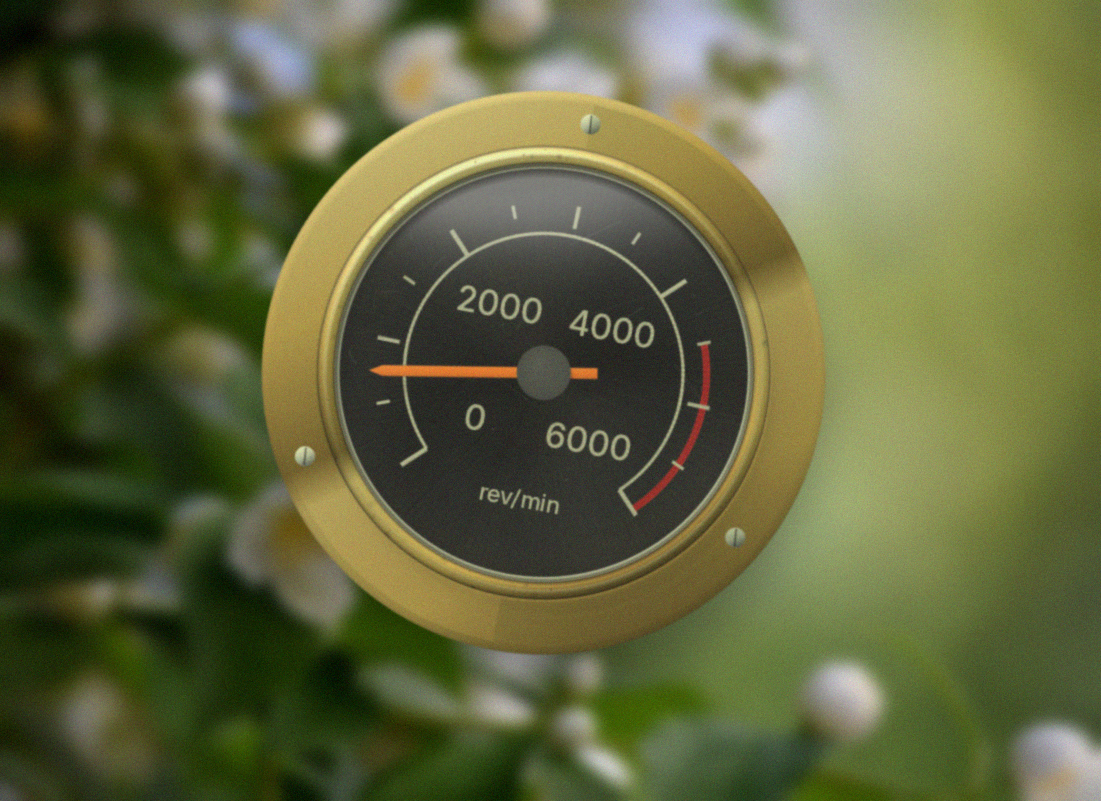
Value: 750 rpm
